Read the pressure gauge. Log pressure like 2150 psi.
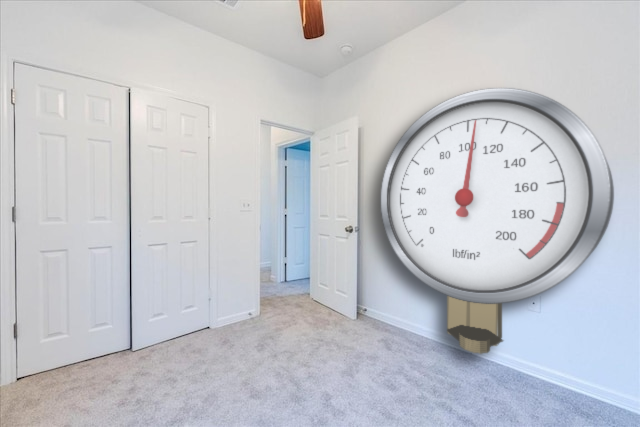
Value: 105 psi
